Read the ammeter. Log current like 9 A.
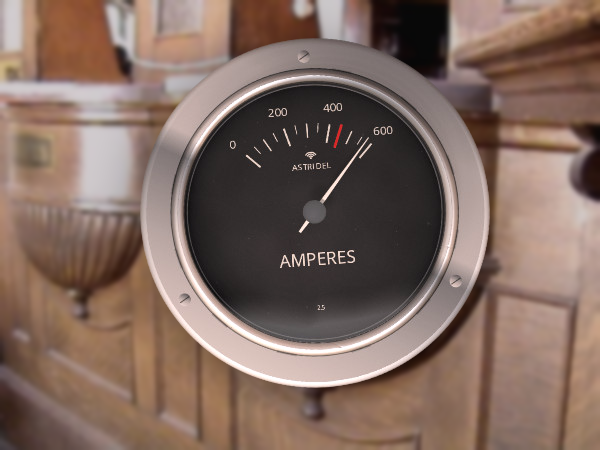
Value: 575 A
